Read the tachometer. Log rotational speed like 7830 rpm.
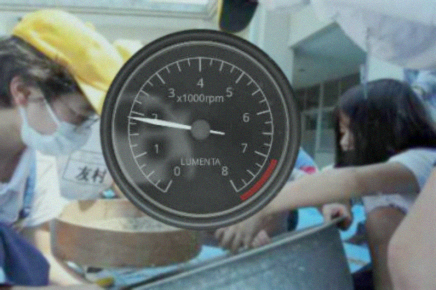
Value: 1875 rpm
